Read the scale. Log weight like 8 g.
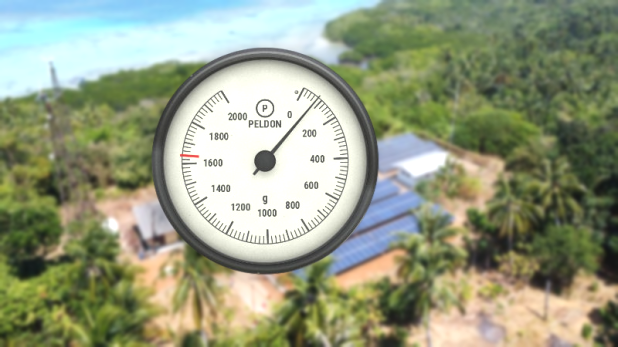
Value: 80 g
